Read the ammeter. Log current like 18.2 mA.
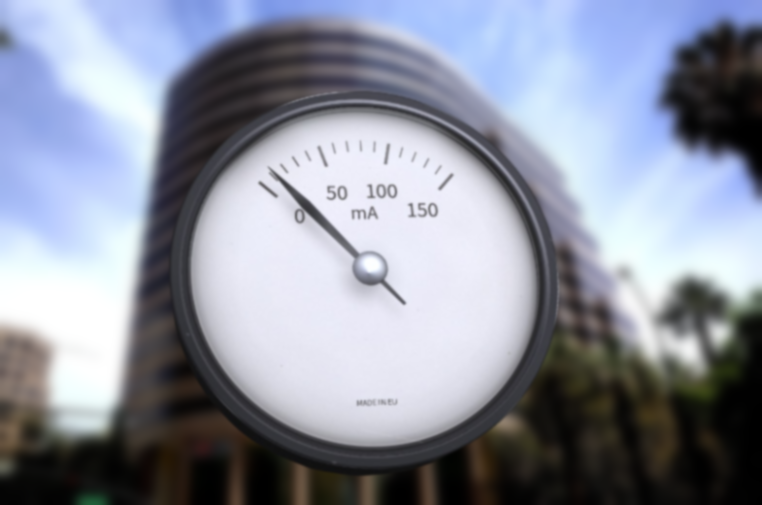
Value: 10 mA
